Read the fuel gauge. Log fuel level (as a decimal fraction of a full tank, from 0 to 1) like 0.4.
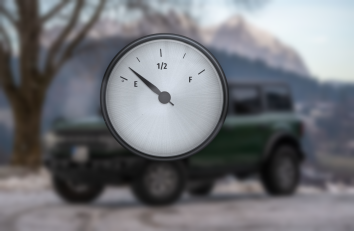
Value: 0.125
